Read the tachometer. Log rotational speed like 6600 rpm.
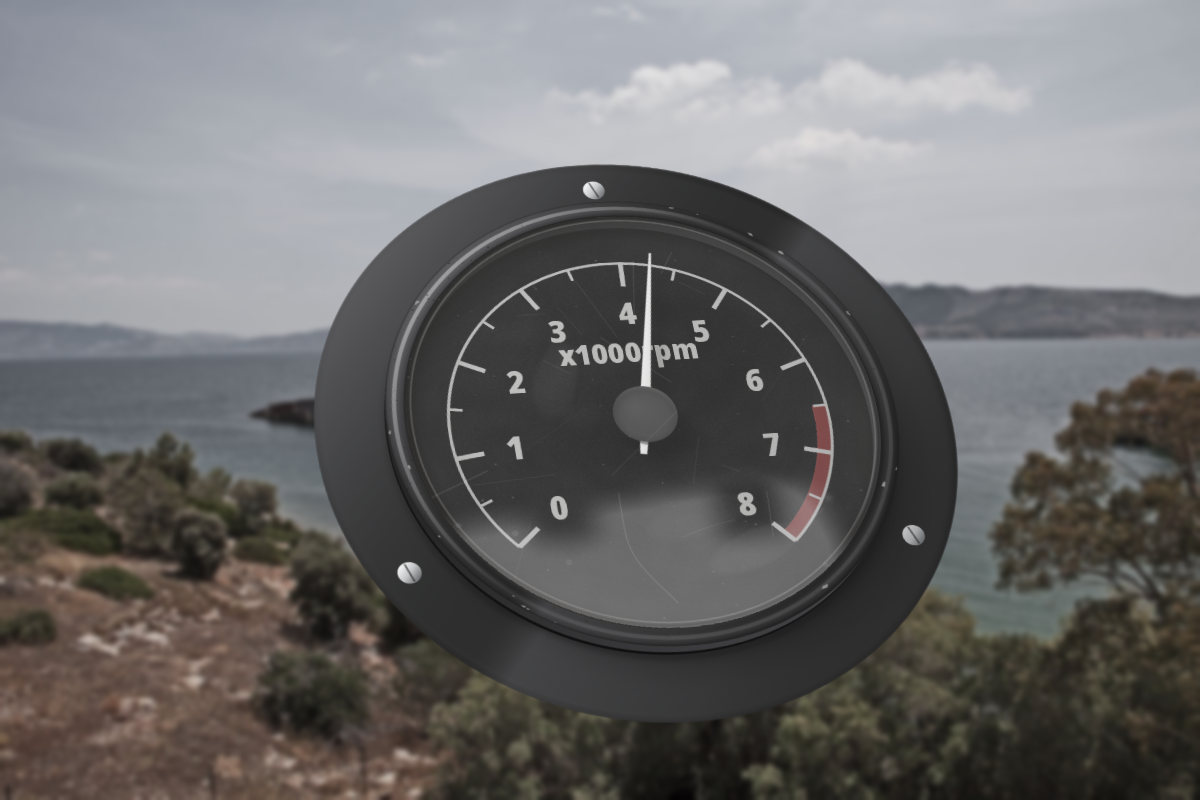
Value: 4250 rpm
